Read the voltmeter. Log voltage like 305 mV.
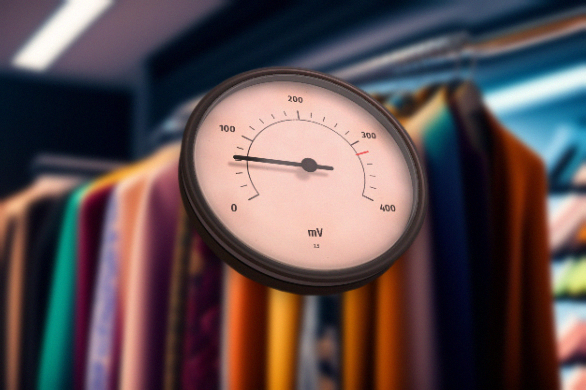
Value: 60 mV
